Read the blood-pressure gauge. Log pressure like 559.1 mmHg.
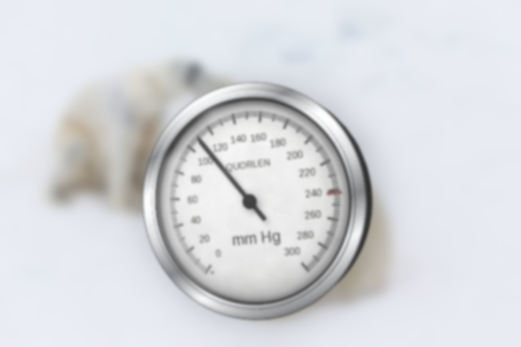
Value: 110 mmHg
